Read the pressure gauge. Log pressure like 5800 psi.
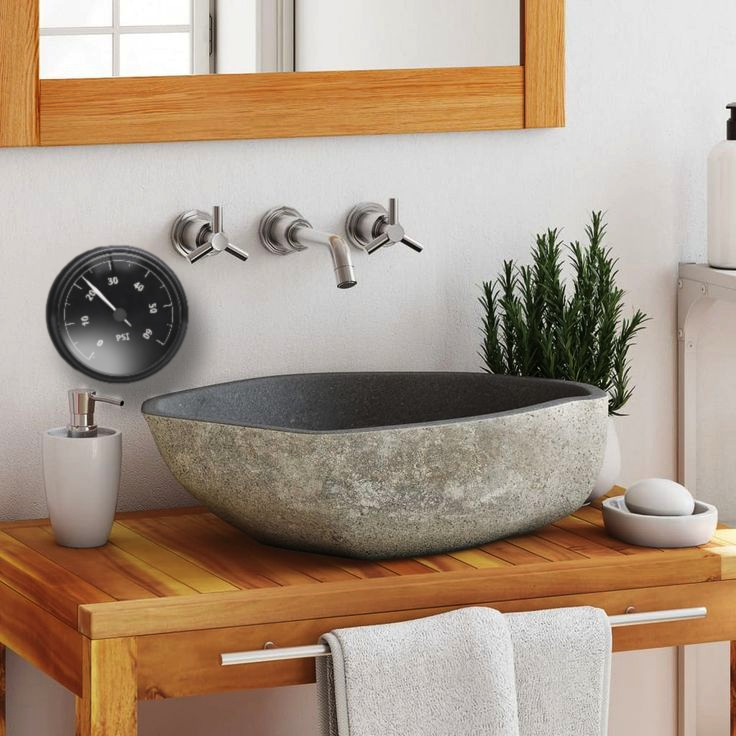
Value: 22.5 psi
